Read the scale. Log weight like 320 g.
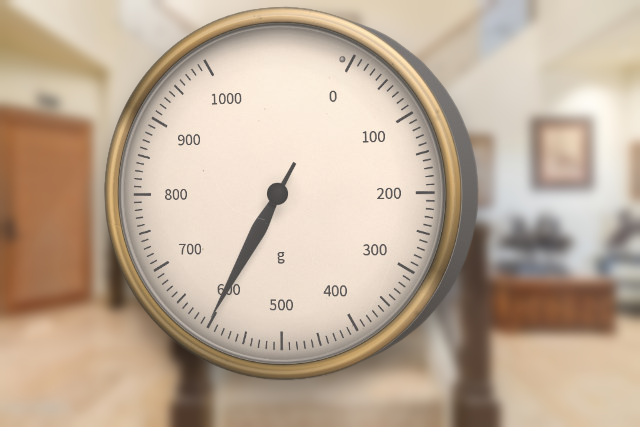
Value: 600 g
